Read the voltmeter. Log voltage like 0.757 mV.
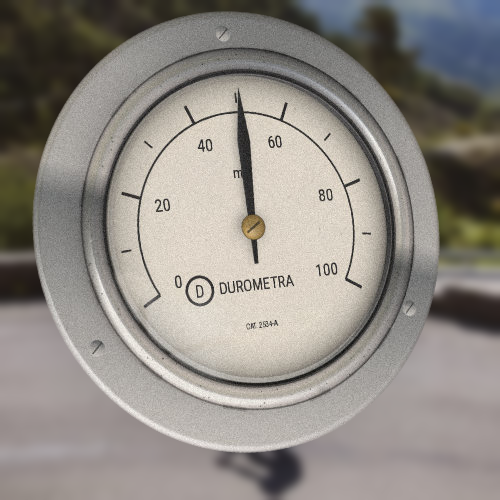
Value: 50 mV
